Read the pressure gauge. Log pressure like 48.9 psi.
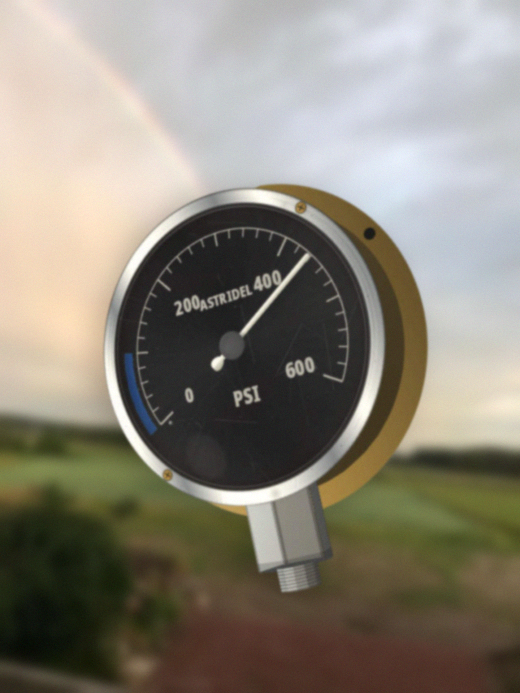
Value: 440 psi
